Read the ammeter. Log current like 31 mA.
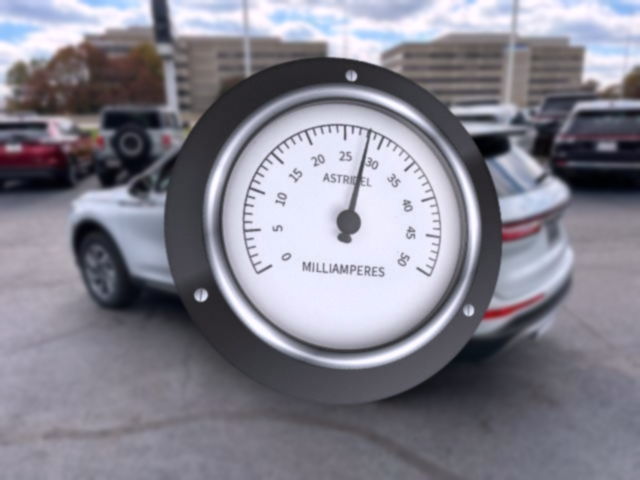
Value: 28 mA
